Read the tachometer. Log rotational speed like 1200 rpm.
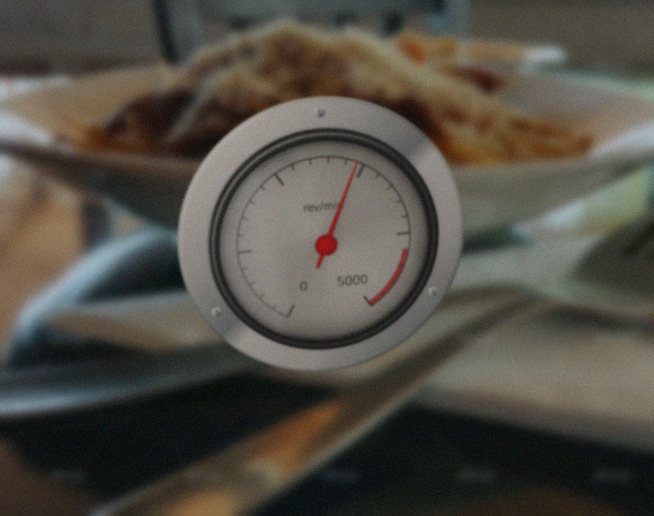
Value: 2900 rpm
